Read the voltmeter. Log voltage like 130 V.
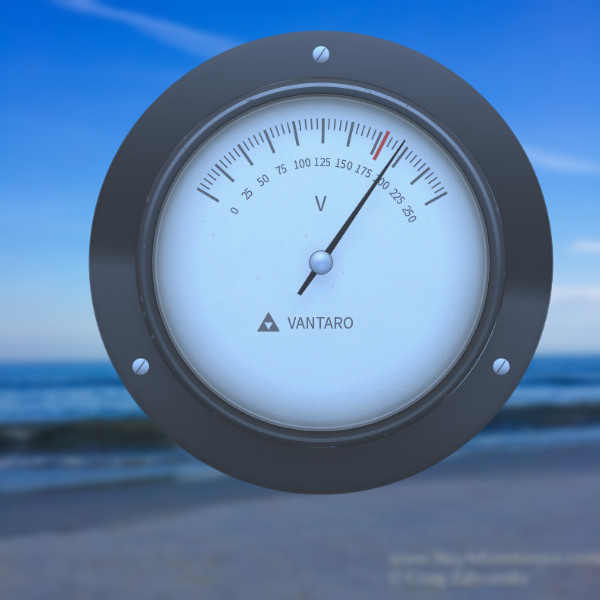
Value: 195 V
